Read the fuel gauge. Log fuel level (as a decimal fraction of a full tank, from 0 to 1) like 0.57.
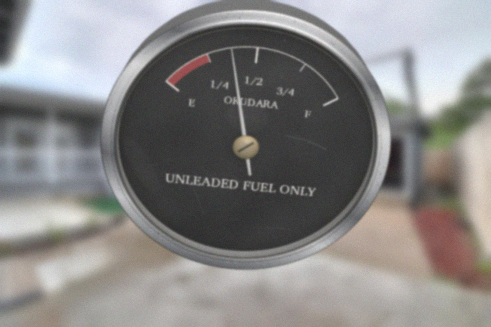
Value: 0.375
